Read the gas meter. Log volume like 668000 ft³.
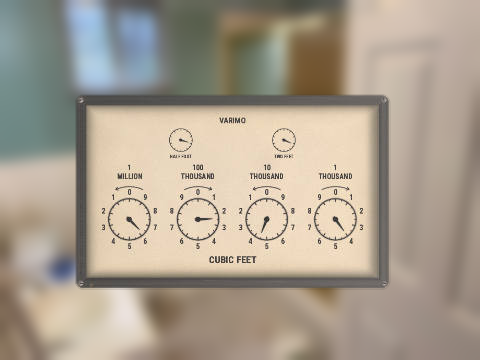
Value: 624400 ft³
